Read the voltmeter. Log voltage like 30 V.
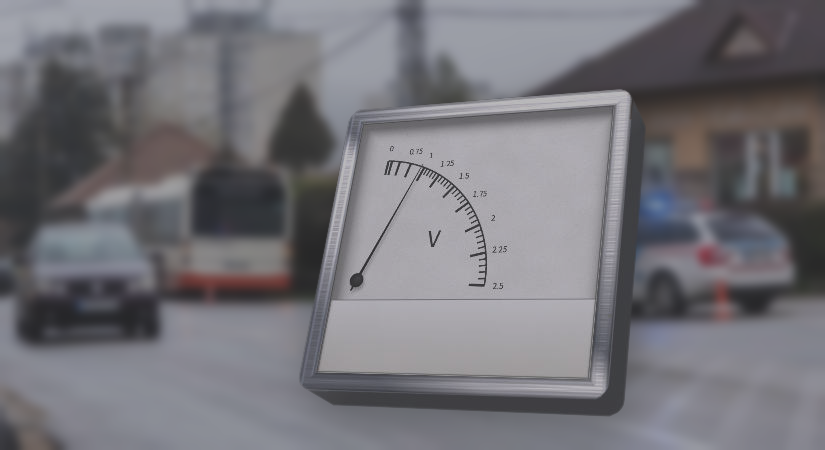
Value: 1 V
